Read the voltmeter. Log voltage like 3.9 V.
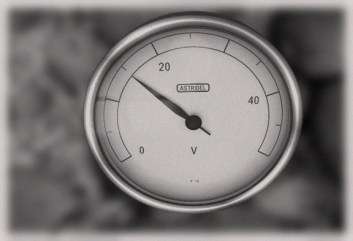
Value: 15 V
